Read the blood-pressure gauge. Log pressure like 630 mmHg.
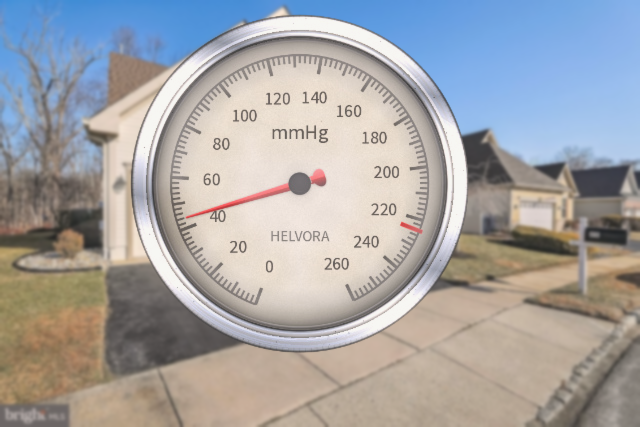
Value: 44 mmHg
